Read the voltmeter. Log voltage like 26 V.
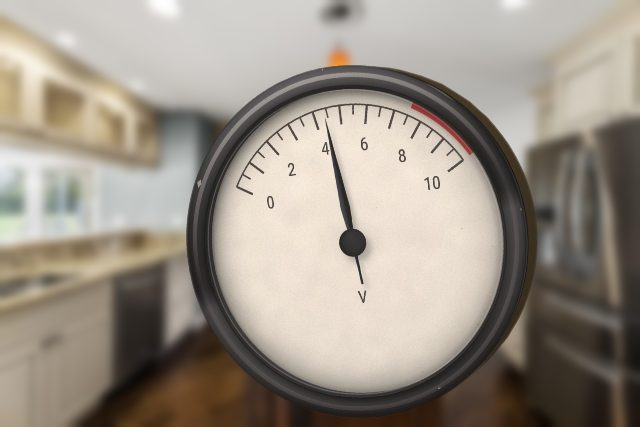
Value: 4.5 V
